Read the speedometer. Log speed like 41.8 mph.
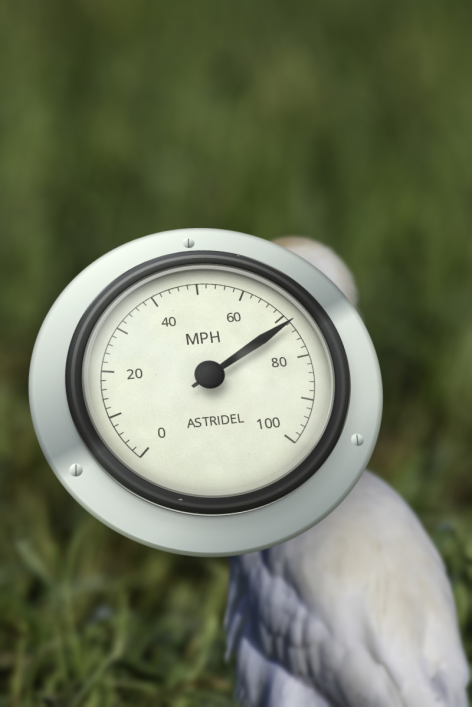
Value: 72 mph
